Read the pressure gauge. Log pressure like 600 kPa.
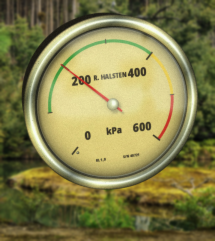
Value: 200 kPa
